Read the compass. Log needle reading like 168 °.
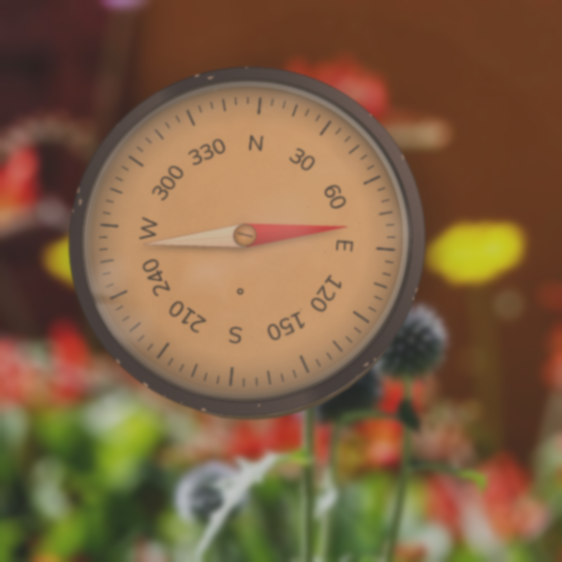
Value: 80 °
